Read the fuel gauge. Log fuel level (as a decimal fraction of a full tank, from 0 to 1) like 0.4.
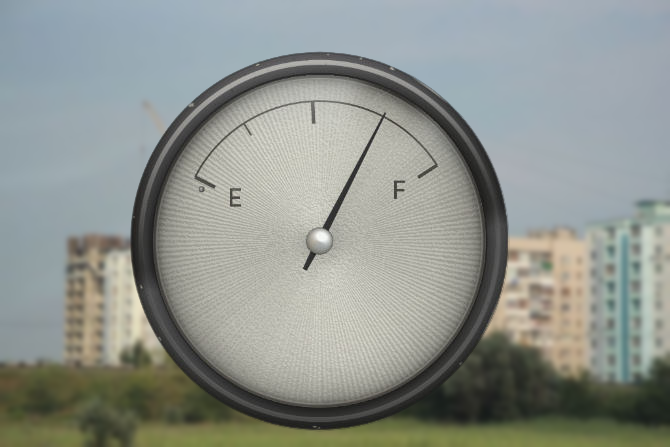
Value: 0.75
